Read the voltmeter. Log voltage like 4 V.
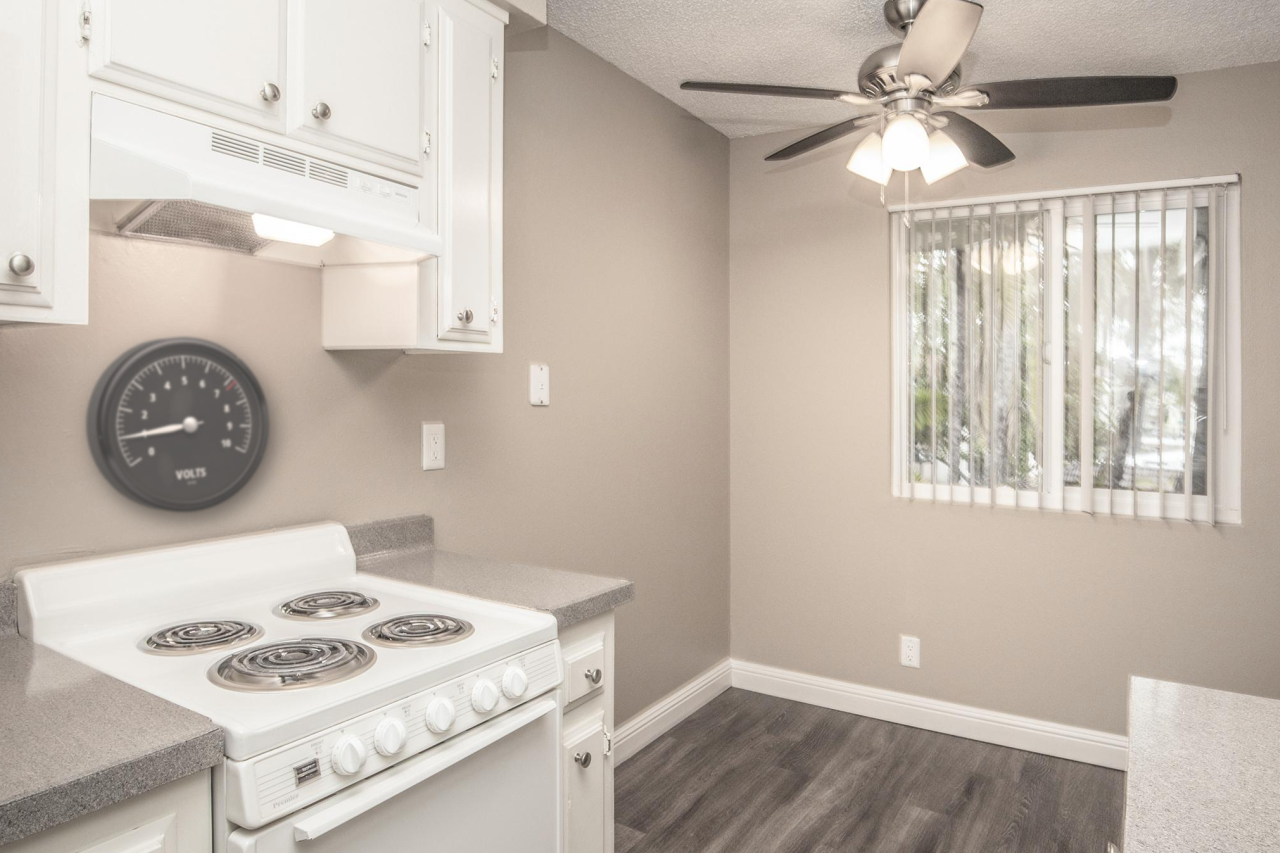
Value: 1 V
